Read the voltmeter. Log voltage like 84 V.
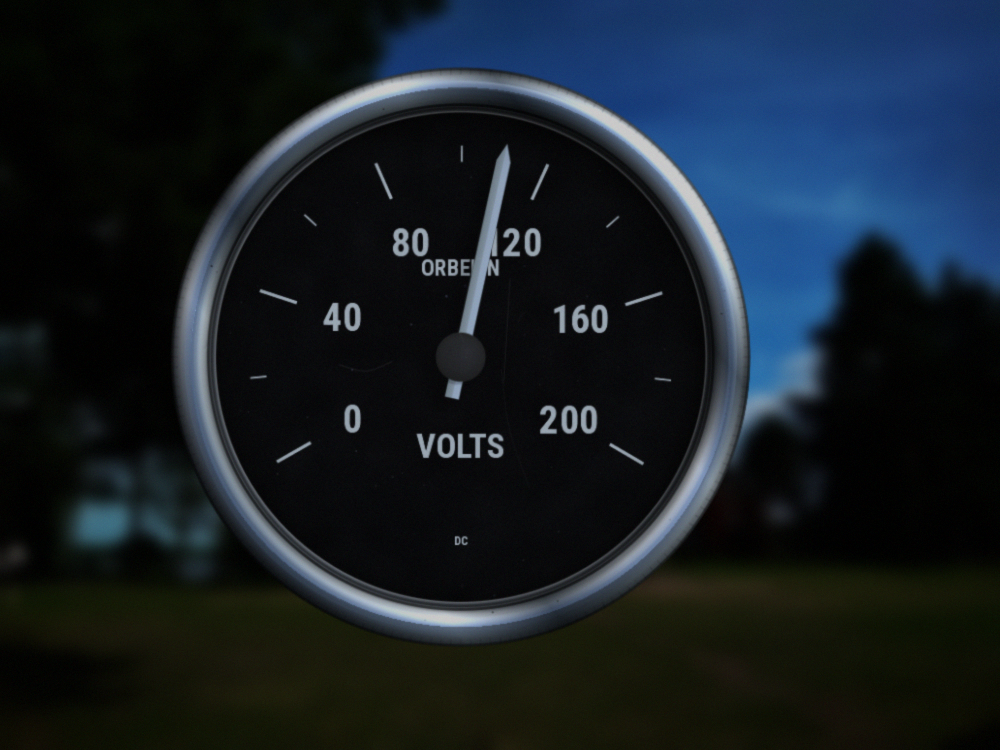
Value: 110 V
